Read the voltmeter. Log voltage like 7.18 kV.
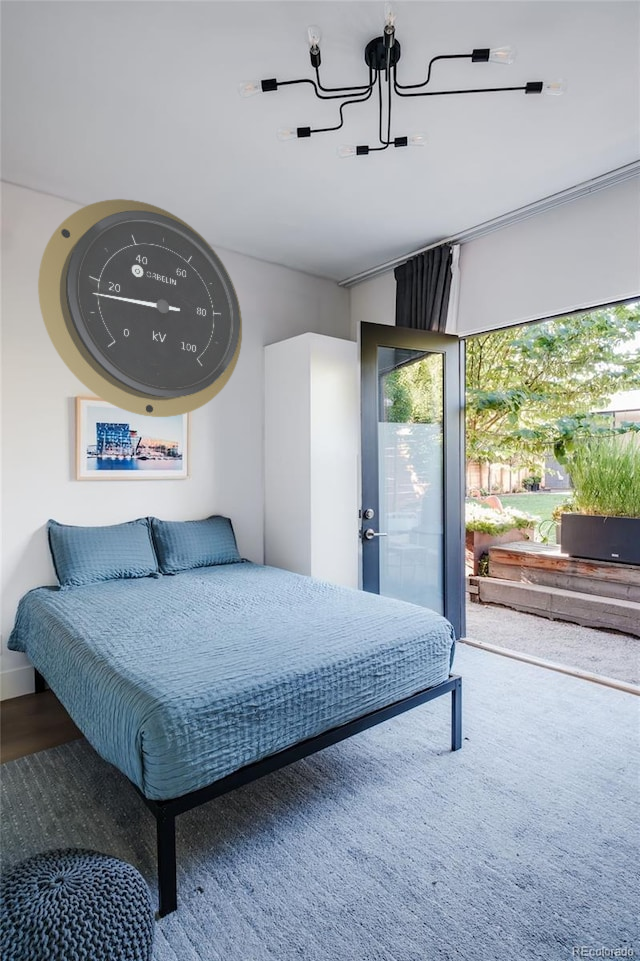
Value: 15 kV
